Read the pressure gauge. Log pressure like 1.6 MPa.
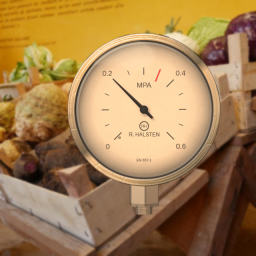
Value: 0.2 MPa
